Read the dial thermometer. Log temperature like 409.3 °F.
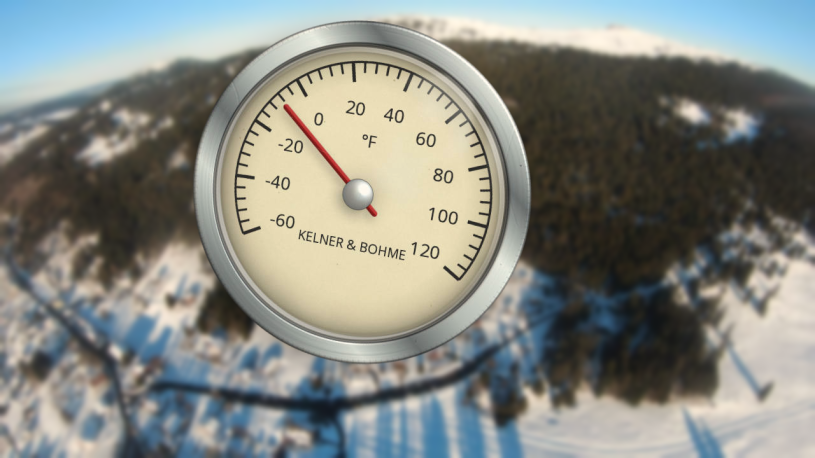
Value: -8 °F
